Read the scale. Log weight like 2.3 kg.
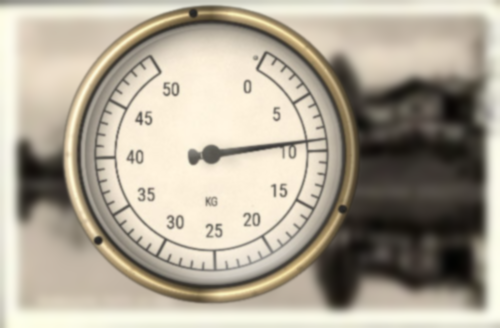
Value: 9 kg
